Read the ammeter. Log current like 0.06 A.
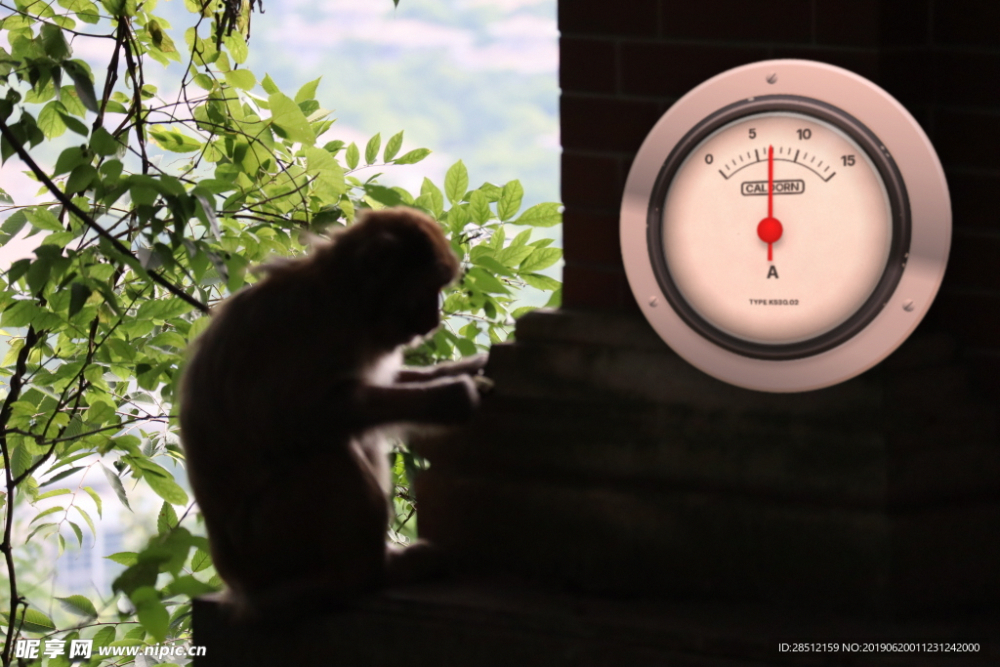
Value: 7 A
